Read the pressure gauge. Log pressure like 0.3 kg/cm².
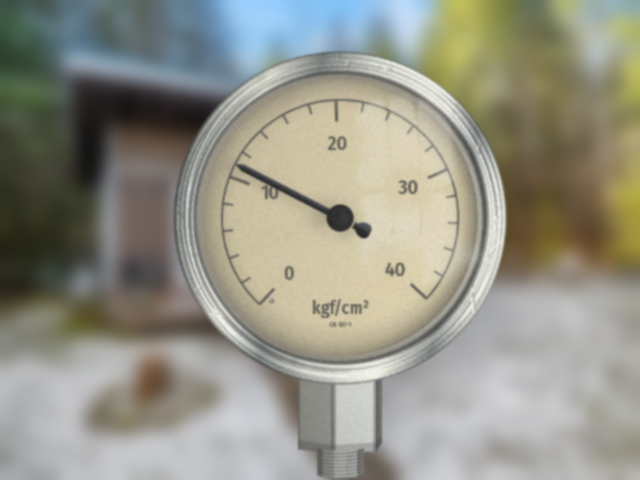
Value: 11 kg/cm²
